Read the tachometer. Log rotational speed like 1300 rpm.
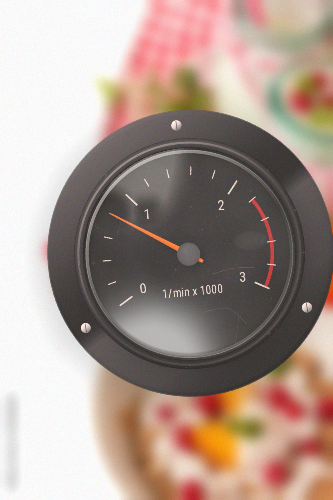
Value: 800 rpm
